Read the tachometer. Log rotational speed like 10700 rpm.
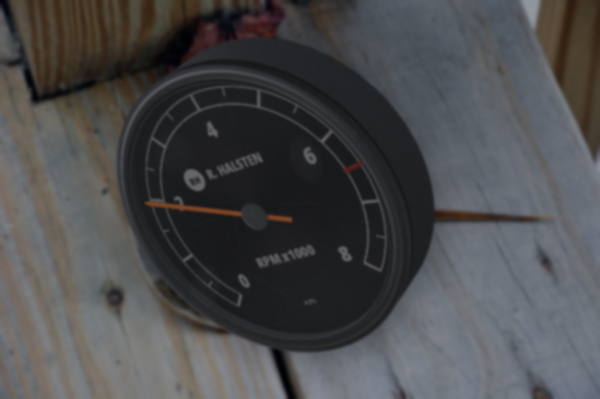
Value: 2000 rpm
